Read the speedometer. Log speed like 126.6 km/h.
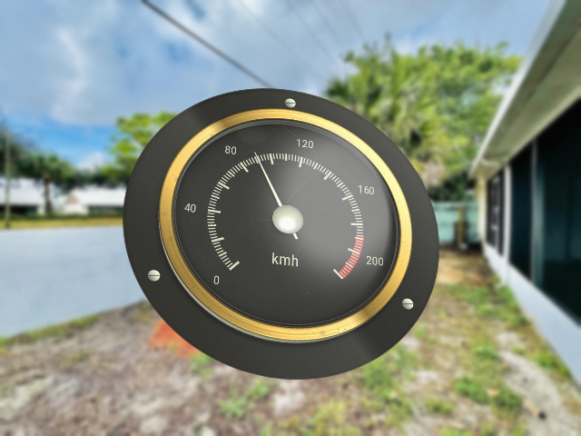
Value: 90 km/h
